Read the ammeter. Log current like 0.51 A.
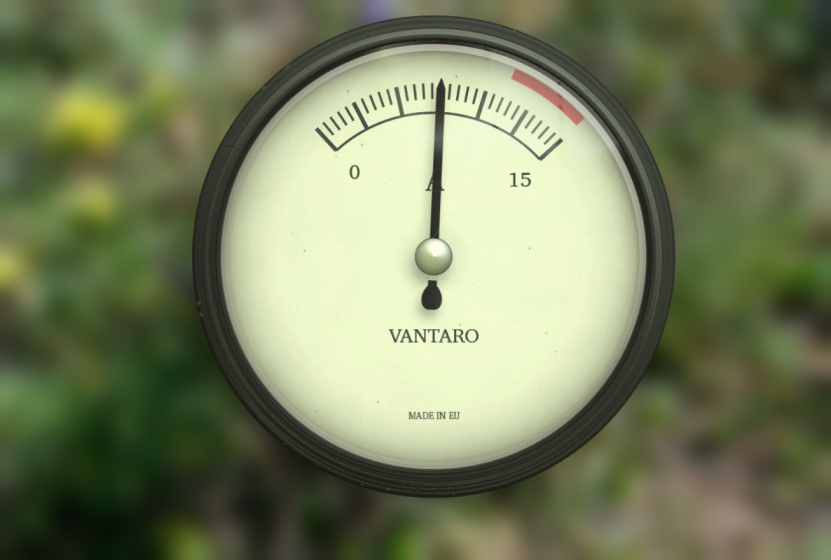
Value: 7.5 A
